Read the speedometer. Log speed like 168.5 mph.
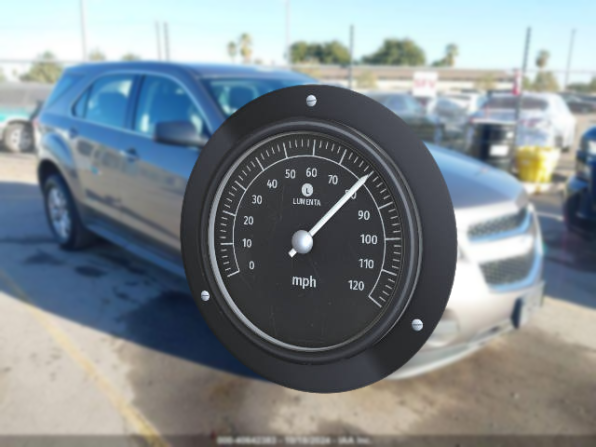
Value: 80 mph
